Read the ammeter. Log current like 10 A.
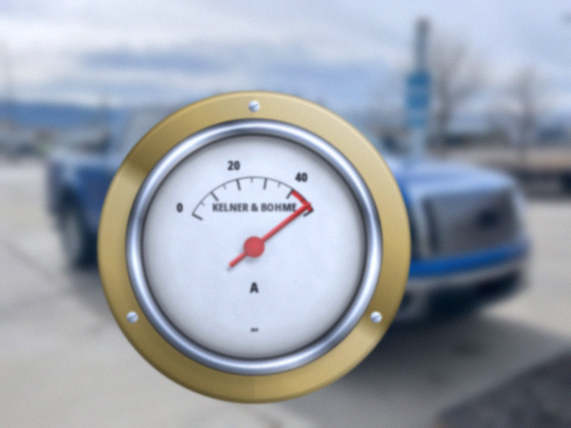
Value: 47.5 A
